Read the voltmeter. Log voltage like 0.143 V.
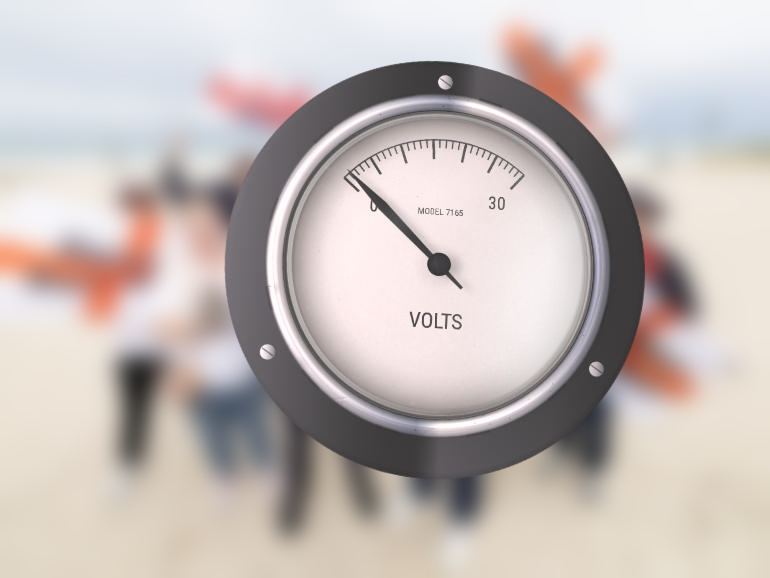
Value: 1 V
